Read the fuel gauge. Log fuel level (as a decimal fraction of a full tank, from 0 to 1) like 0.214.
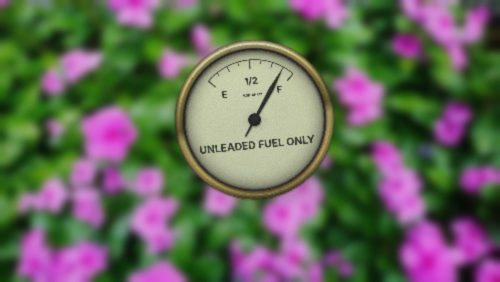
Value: 0.875
